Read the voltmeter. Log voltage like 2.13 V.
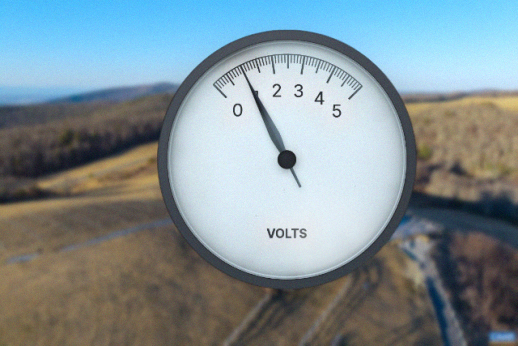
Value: 1 V
